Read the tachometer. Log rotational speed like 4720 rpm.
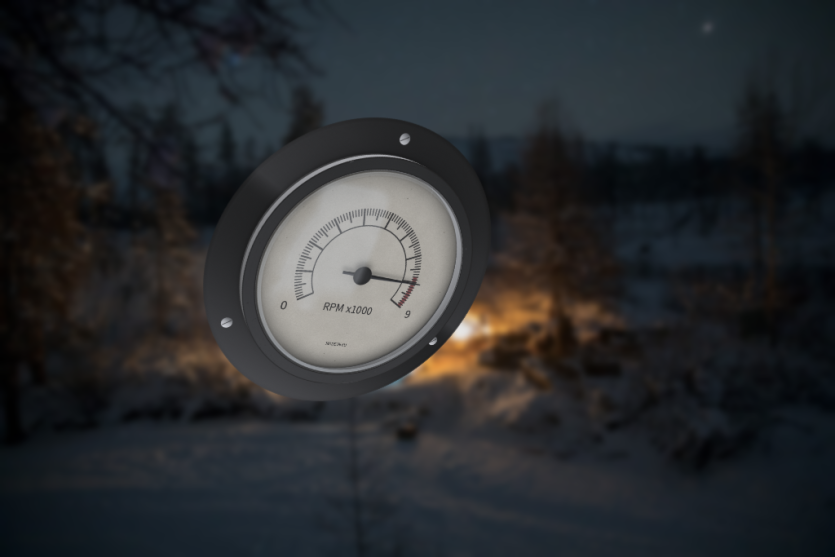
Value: 8000 rpm
